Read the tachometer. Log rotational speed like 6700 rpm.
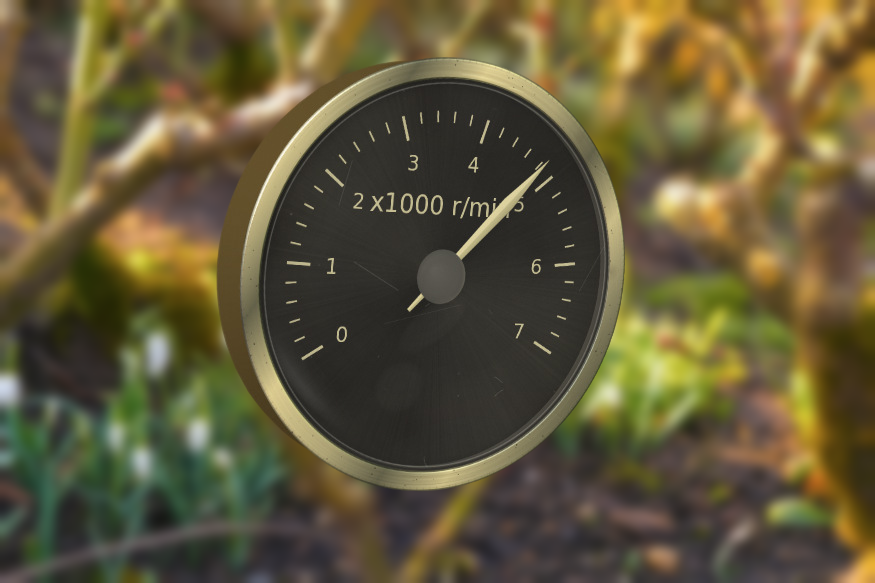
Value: 4800 rpm
